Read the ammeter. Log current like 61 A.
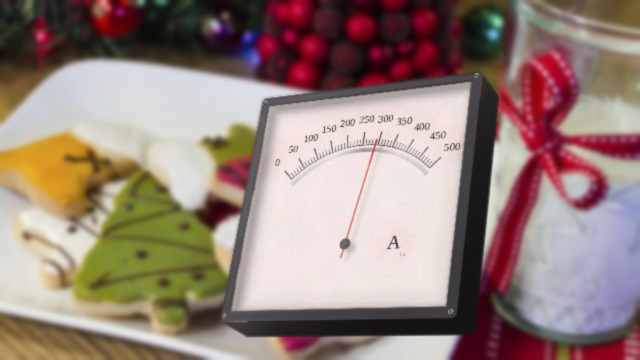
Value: 300 A
